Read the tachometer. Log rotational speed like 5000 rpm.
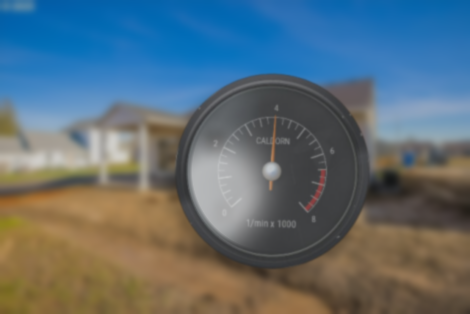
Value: 4000 rpm
